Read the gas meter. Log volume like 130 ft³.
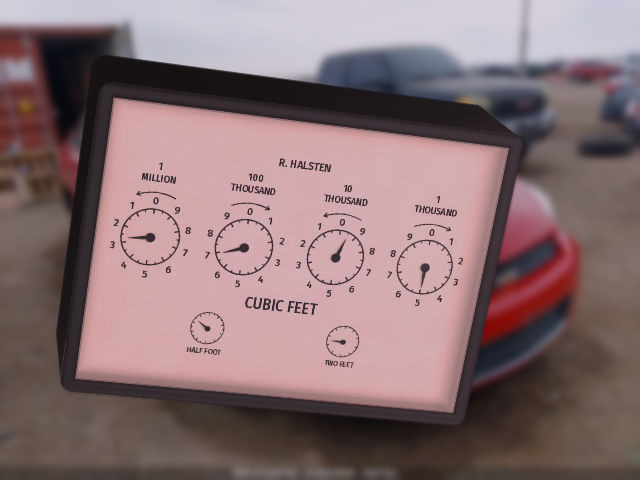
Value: 269500 ft³
